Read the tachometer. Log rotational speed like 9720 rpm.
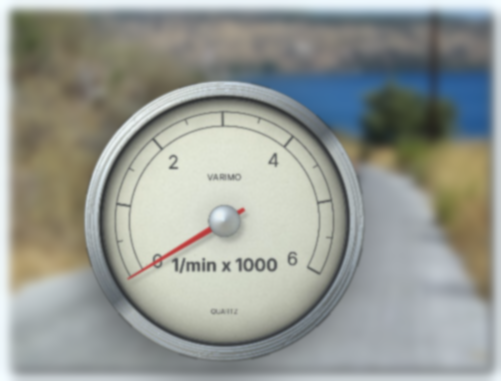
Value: 0 rpm
